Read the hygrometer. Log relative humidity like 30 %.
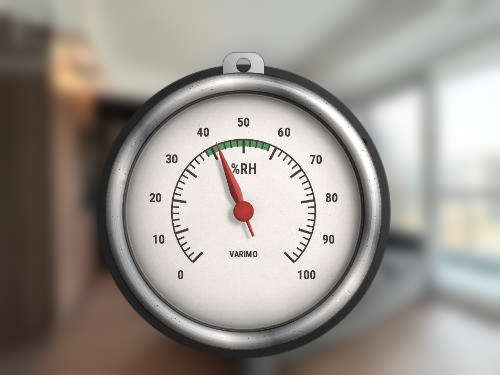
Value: 42 %
